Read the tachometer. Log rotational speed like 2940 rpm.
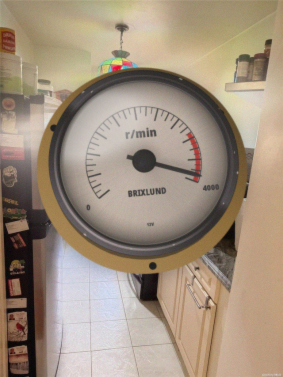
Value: 3900 rpm
